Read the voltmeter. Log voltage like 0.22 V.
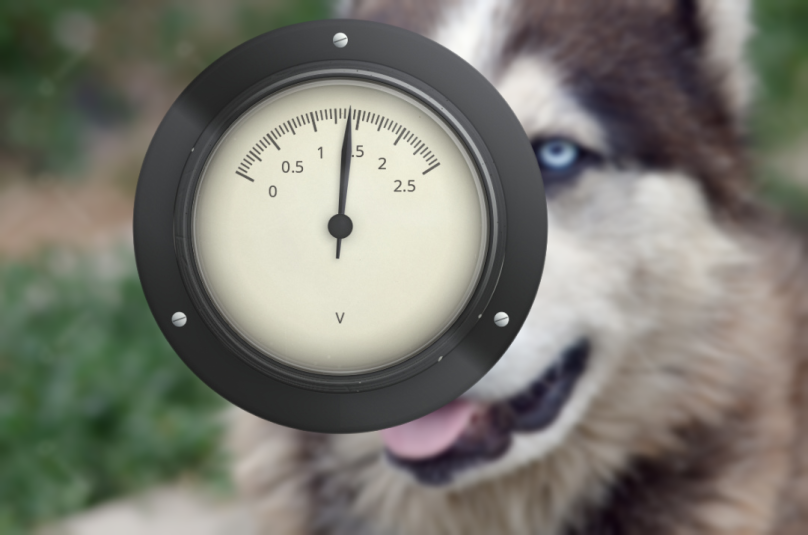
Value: 1.4 V
